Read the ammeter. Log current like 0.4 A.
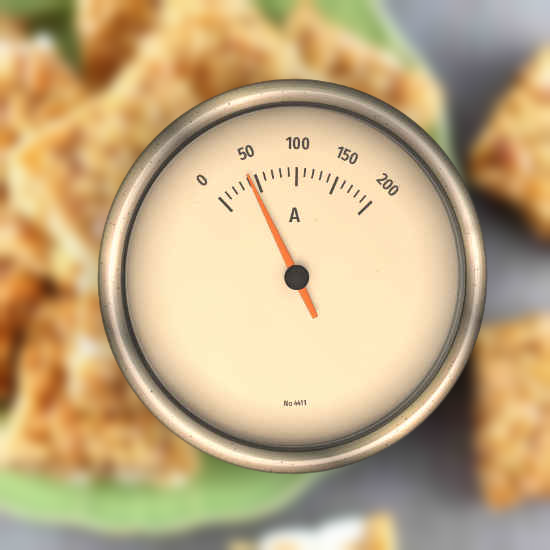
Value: 40 A
